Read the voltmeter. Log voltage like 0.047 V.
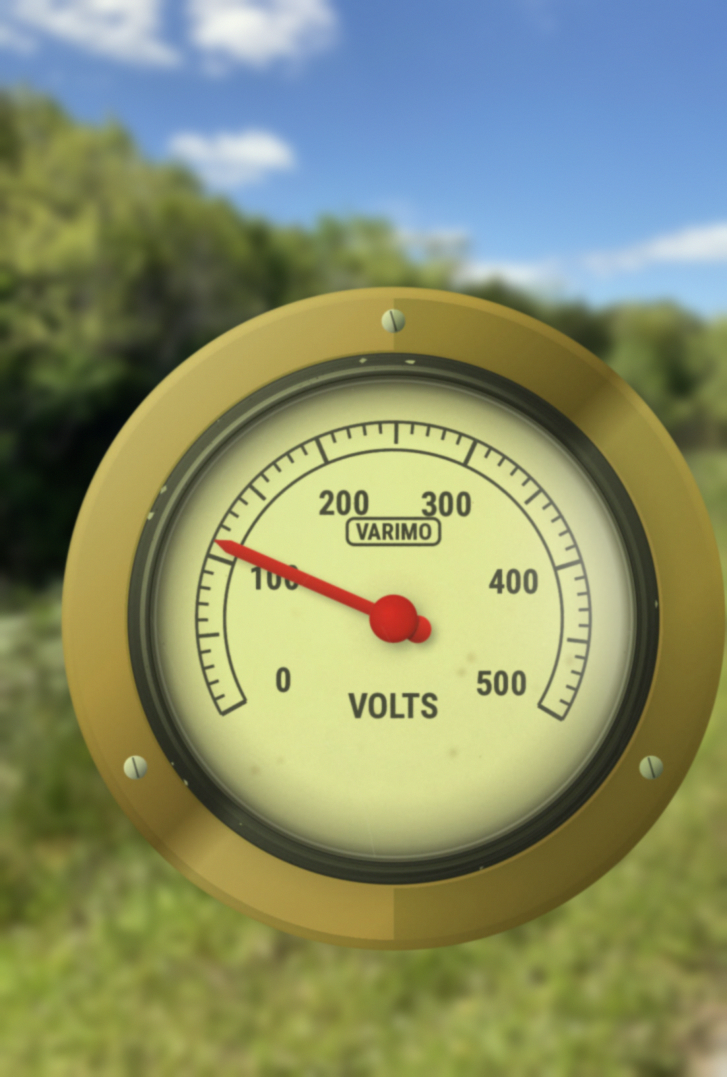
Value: 110 V
